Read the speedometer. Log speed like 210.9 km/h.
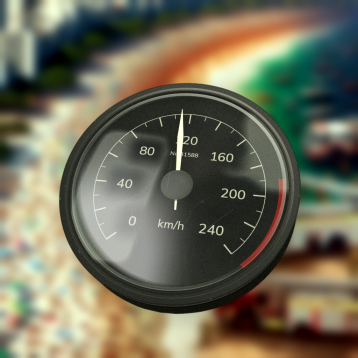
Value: 115 km/h
